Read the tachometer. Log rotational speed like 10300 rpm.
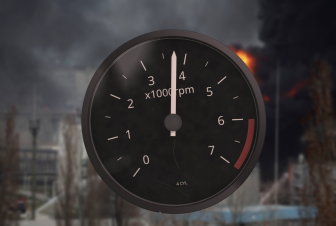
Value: 3750 rpm
